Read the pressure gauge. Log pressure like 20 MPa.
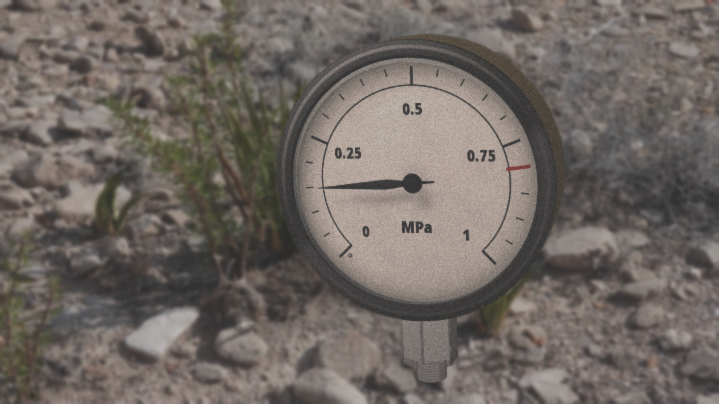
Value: 0.15 MPa
